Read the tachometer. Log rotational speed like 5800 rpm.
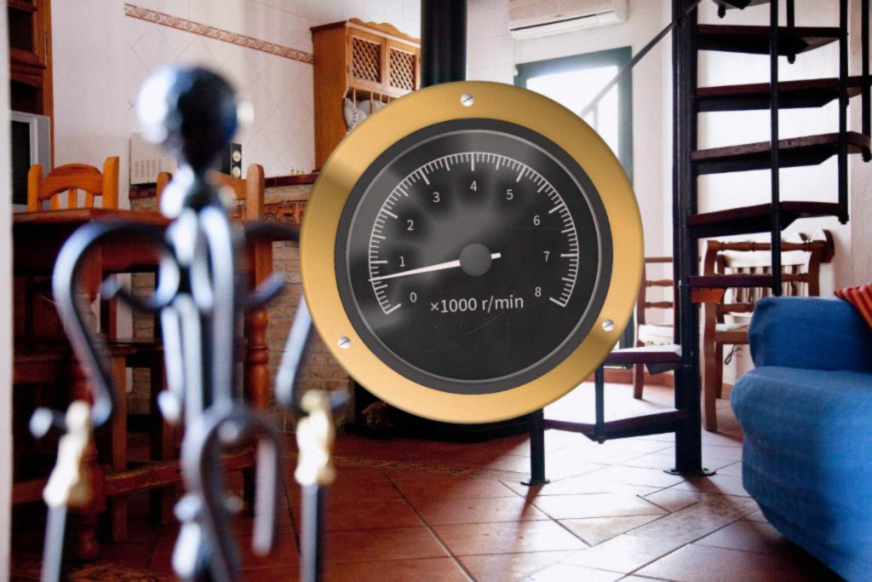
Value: 700 rpm
